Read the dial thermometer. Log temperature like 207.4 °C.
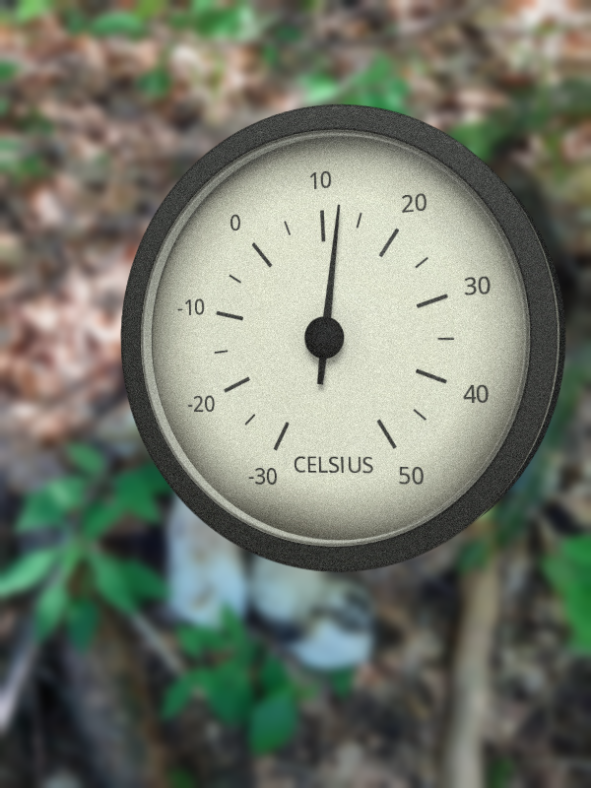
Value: 12.5 °C
